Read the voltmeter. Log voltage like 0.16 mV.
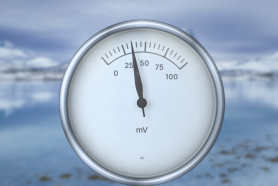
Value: 35 mV
